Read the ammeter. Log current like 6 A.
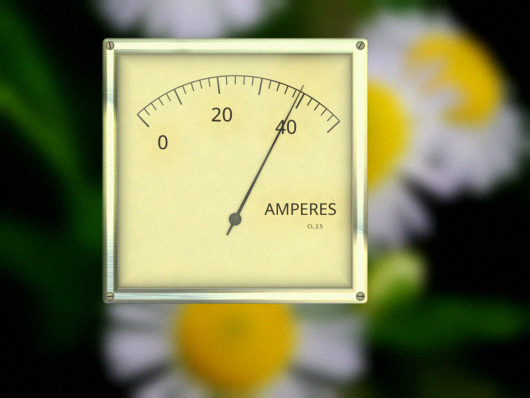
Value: 39 A
